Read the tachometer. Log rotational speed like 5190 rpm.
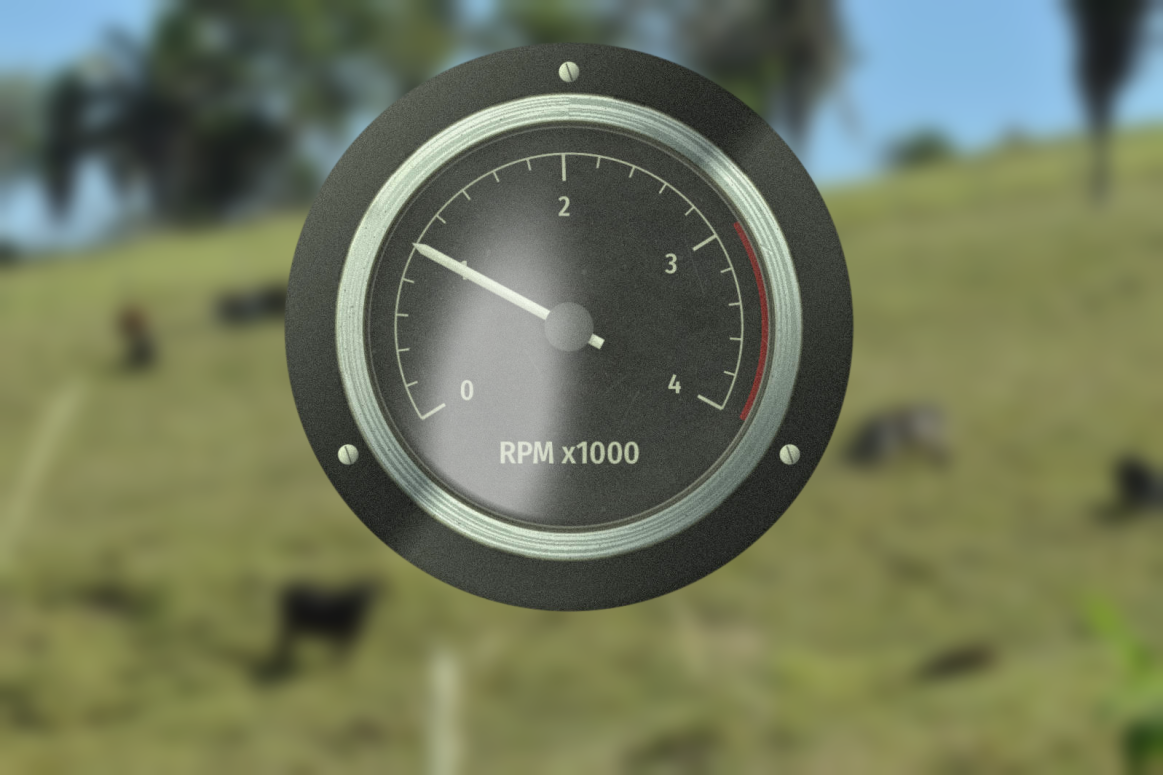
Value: 1000 rpm
